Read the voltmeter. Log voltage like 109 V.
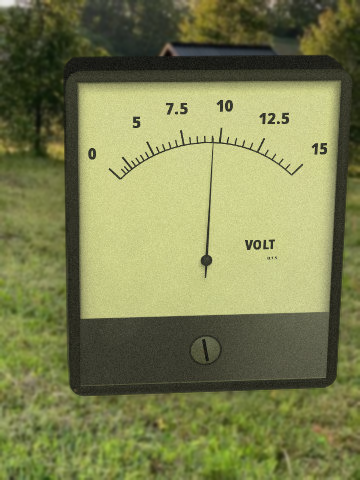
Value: 9.5 V
